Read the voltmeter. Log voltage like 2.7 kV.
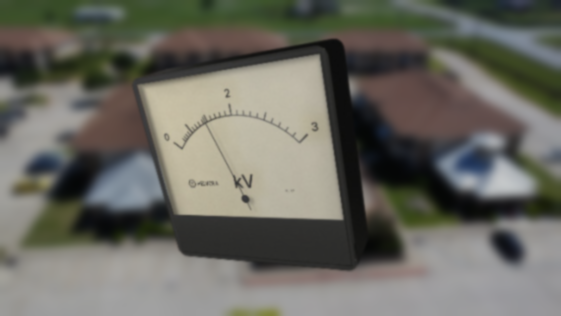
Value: 1.5 kV
